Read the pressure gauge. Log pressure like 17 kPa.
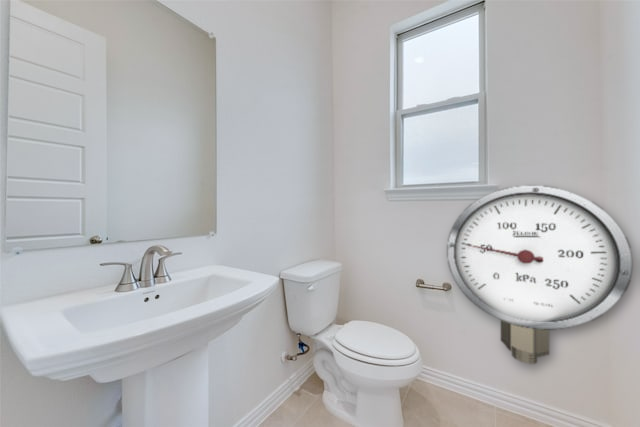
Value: 50 kPa
